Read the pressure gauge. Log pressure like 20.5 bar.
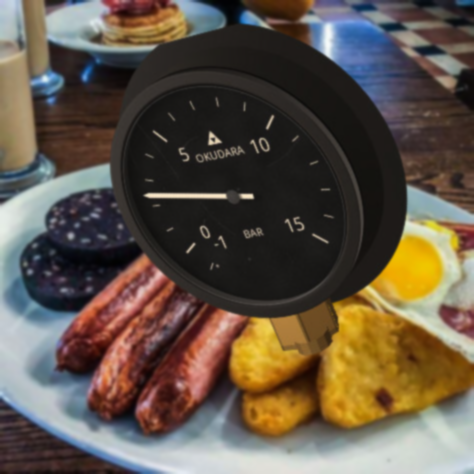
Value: 2.5 bar
